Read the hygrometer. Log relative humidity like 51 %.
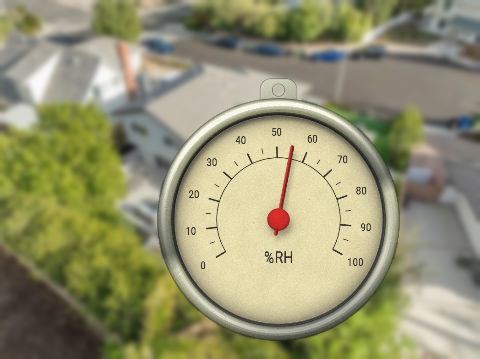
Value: 55 %
